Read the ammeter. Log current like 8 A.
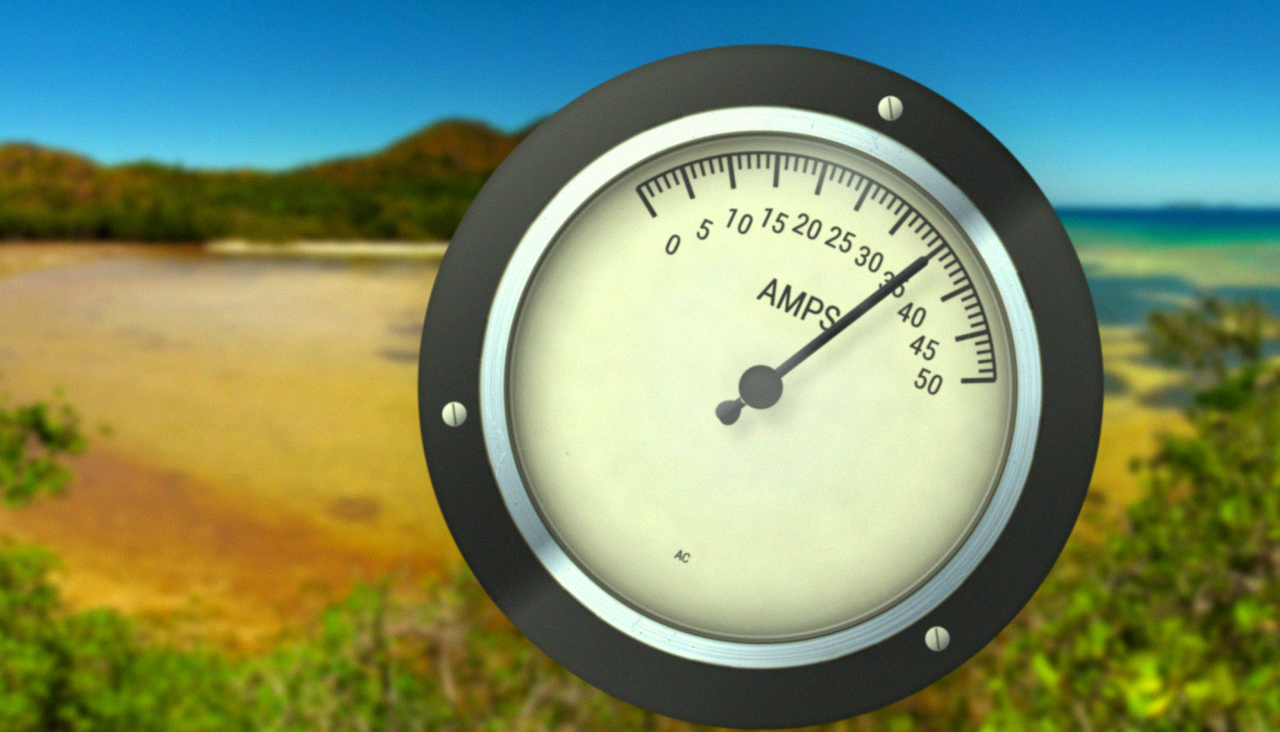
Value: 35 A
